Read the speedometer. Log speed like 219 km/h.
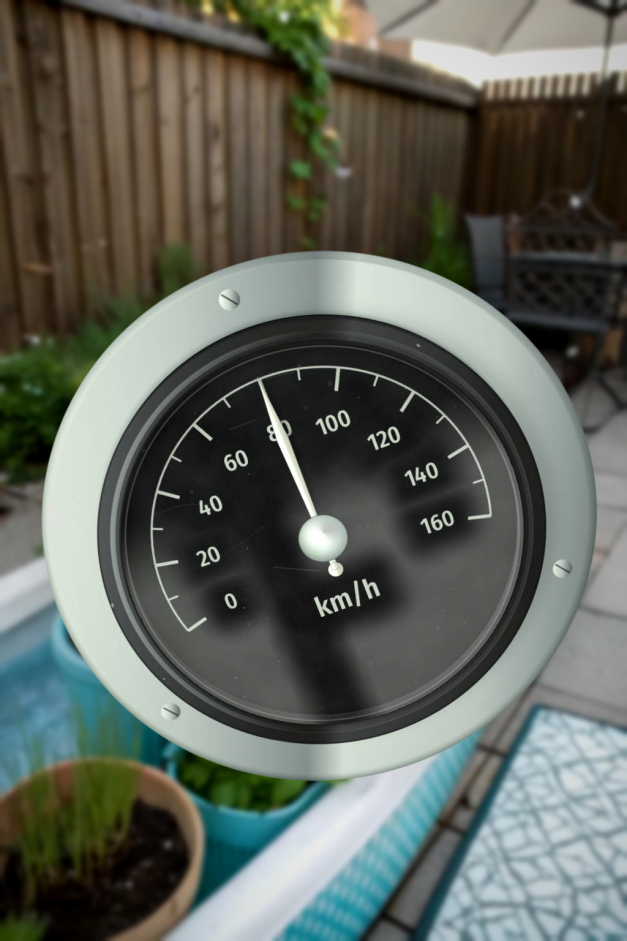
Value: 80 km/h
